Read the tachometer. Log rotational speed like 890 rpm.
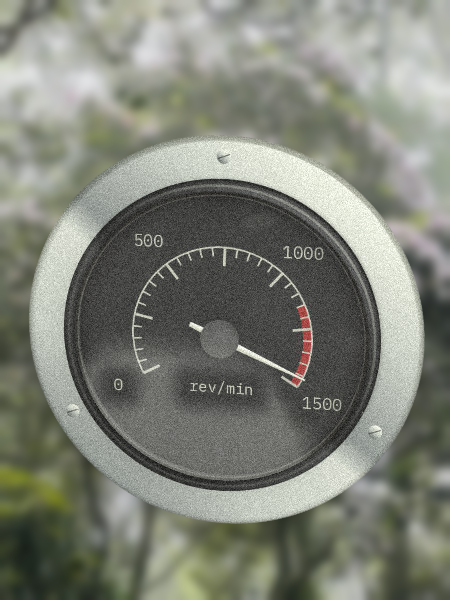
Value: 1450 rpm
